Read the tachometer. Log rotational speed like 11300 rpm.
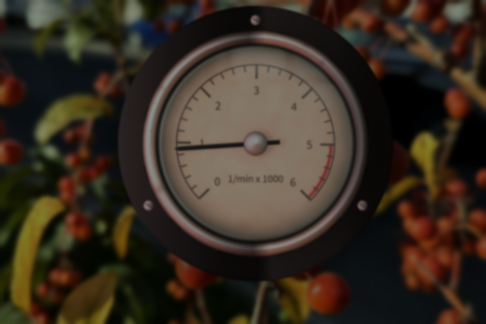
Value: 900 rpm
